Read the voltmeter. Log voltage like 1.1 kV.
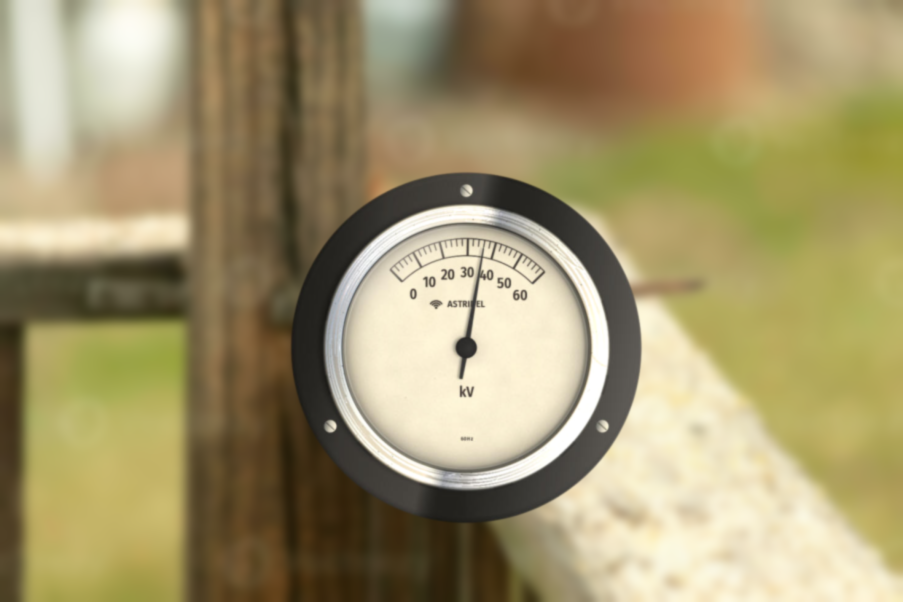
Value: 36 kV
